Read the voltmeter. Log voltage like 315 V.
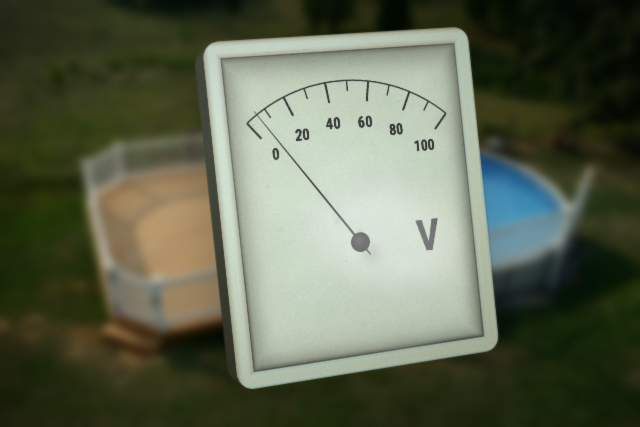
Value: 5 V
